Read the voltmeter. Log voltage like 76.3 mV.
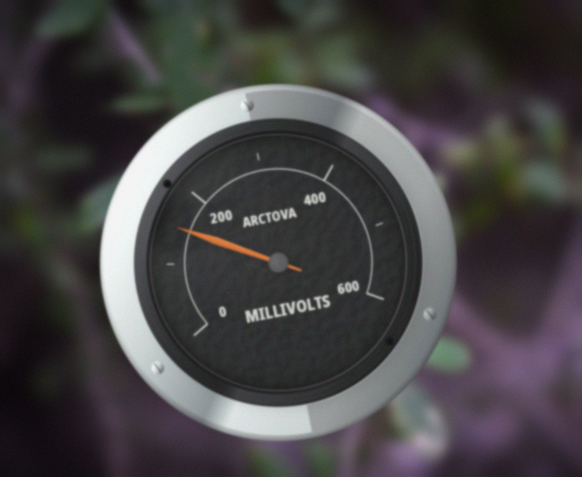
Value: 150 mV
